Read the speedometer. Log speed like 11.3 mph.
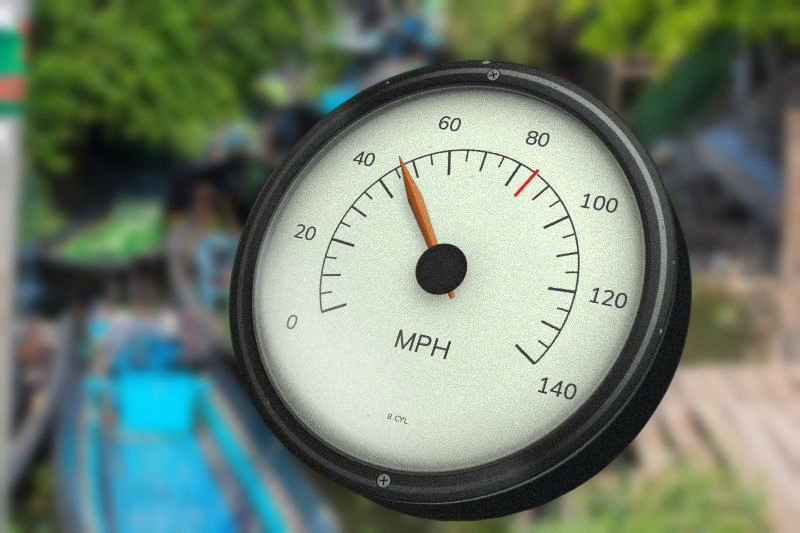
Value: 47.5 mph
